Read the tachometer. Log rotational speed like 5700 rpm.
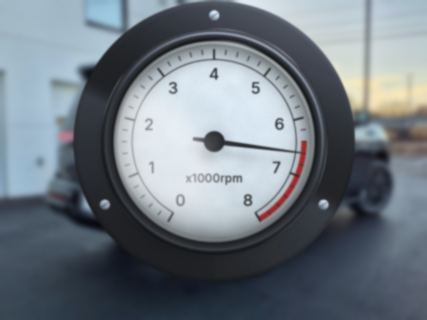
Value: 6600 rpm
